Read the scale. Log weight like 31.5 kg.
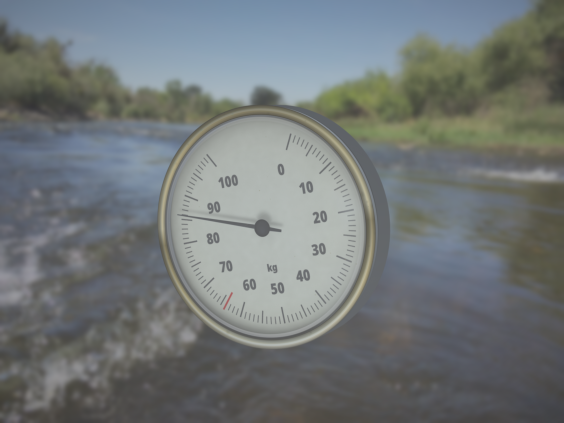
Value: 86 kg
